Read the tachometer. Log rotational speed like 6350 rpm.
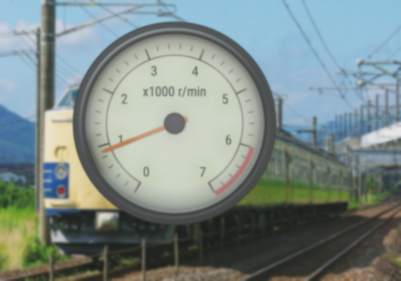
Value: 900 rpm
